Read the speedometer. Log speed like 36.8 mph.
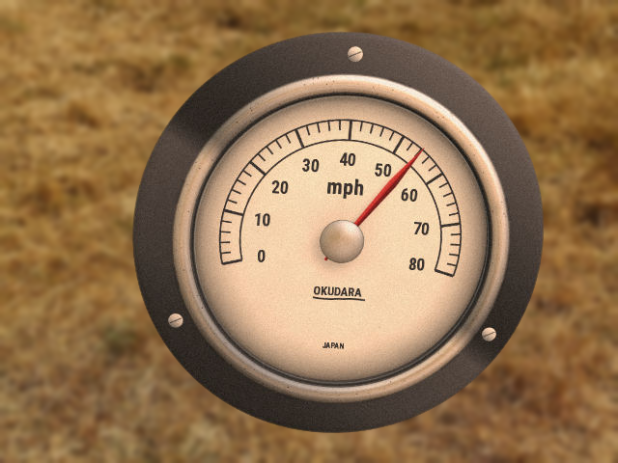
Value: 54 mph
